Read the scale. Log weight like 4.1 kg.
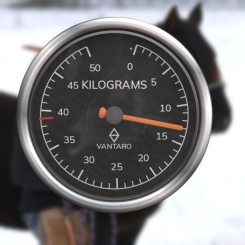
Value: 13 kg
